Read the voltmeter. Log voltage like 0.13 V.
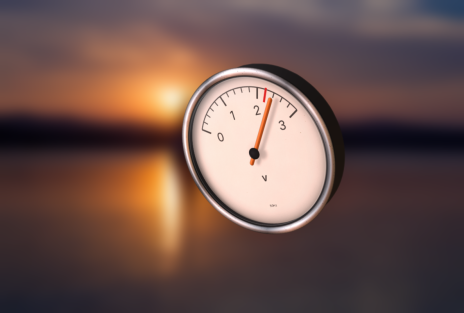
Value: 2.4 V
